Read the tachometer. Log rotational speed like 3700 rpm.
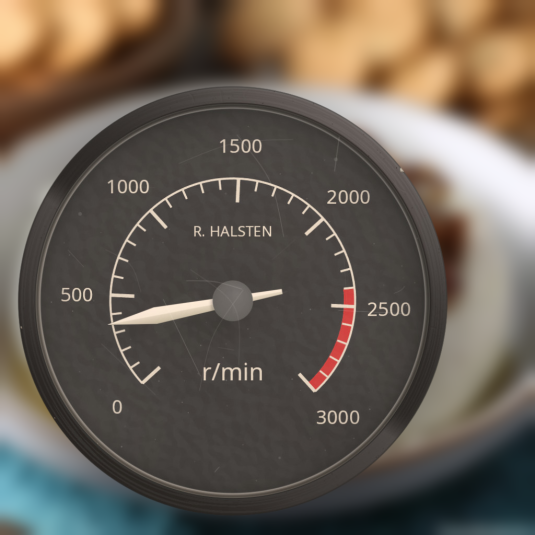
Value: 350 rpm
